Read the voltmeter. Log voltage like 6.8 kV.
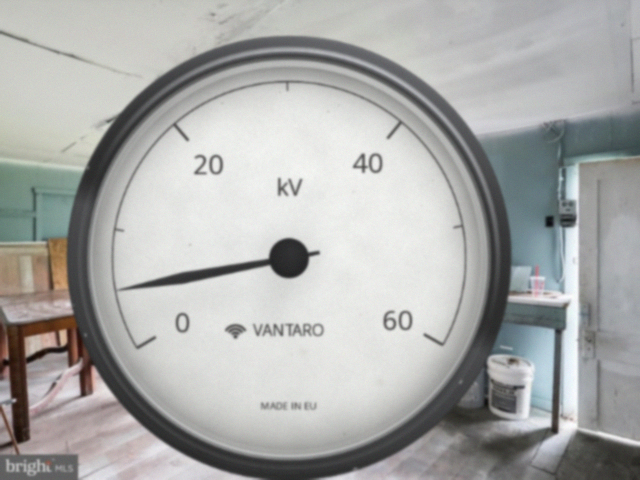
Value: 5 kV
